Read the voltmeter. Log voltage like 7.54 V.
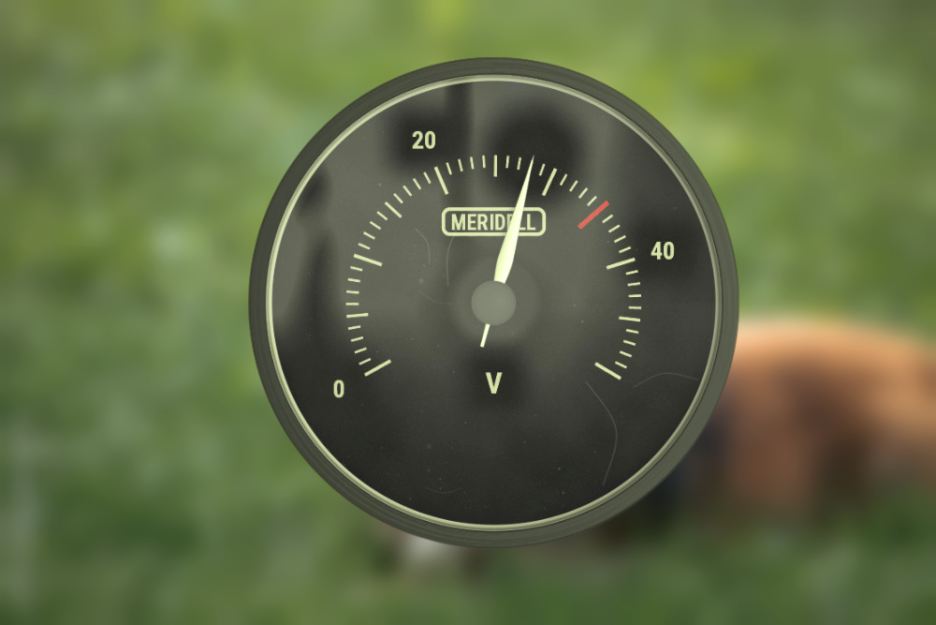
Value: 28 V
